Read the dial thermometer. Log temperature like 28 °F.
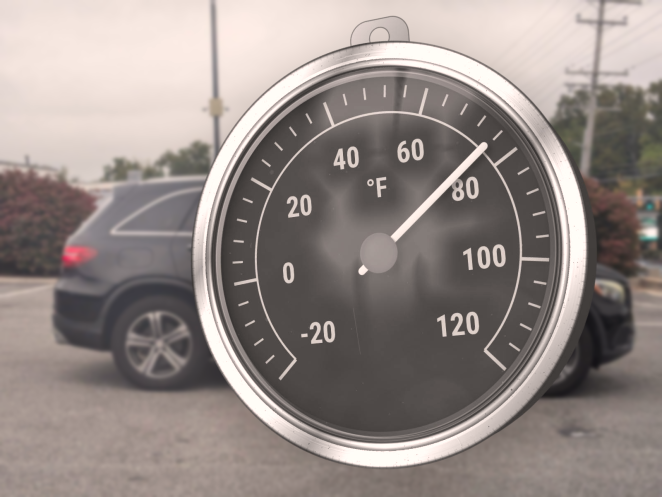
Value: 76 °F
